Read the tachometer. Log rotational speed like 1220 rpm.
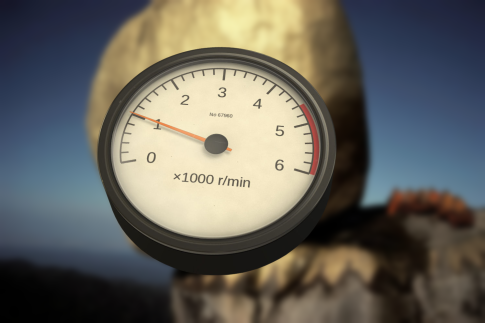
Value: 1000 rpm
